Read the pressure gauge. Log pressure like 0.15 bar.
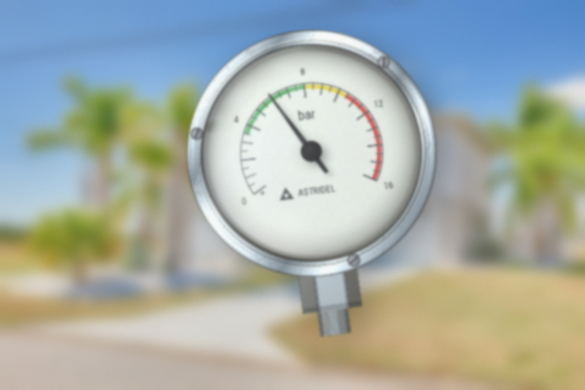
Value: 6 bar
